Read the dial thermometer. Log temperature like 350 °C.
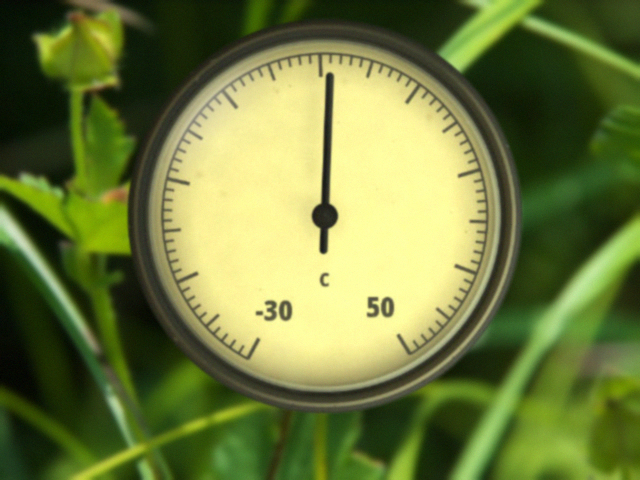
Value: 11 °C
